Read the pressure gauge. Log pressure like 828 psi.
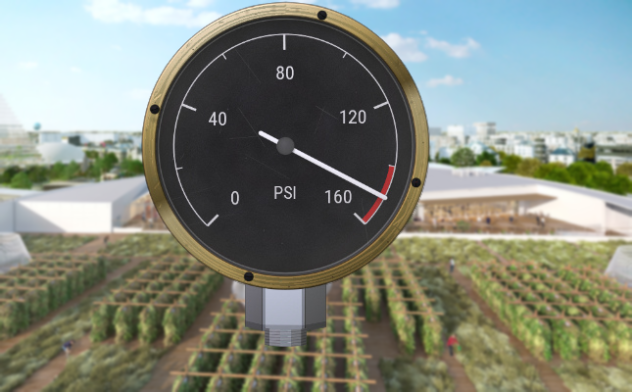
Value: 150 psi
